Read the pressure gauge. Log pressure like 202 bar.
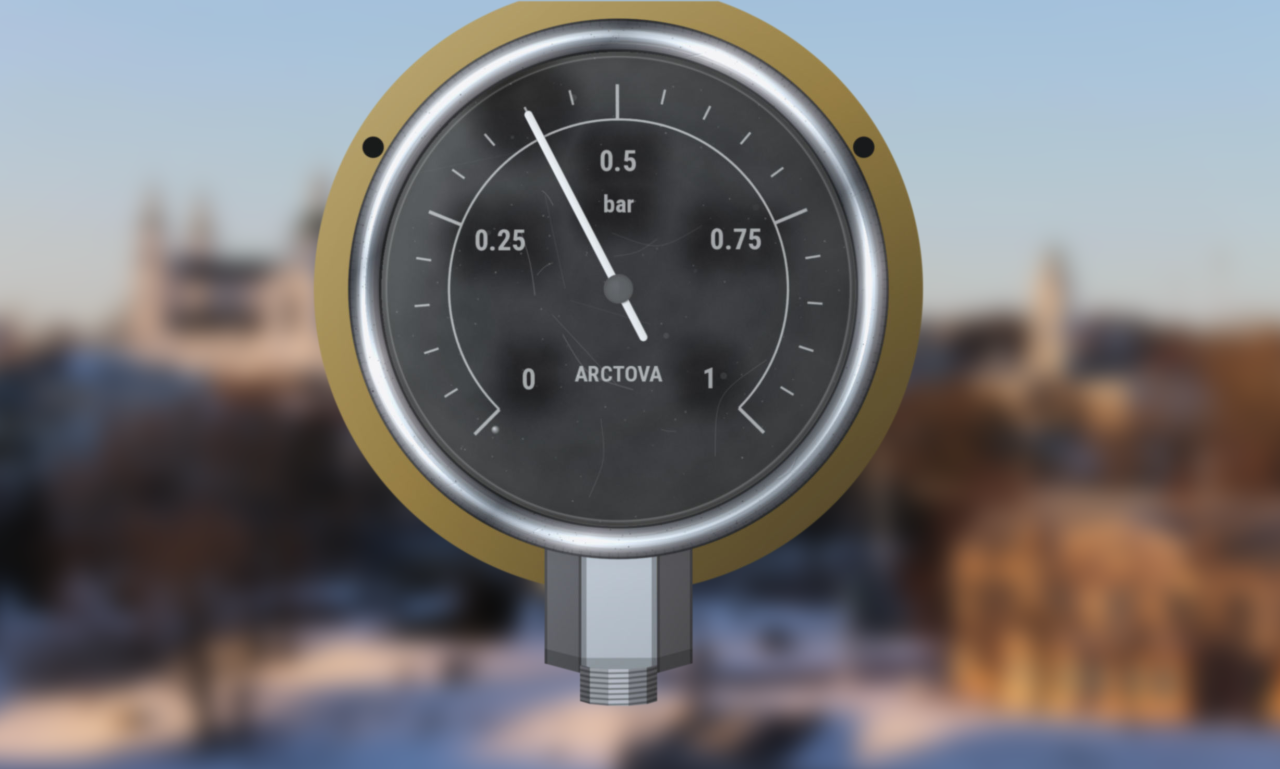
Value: 0.4 bar
